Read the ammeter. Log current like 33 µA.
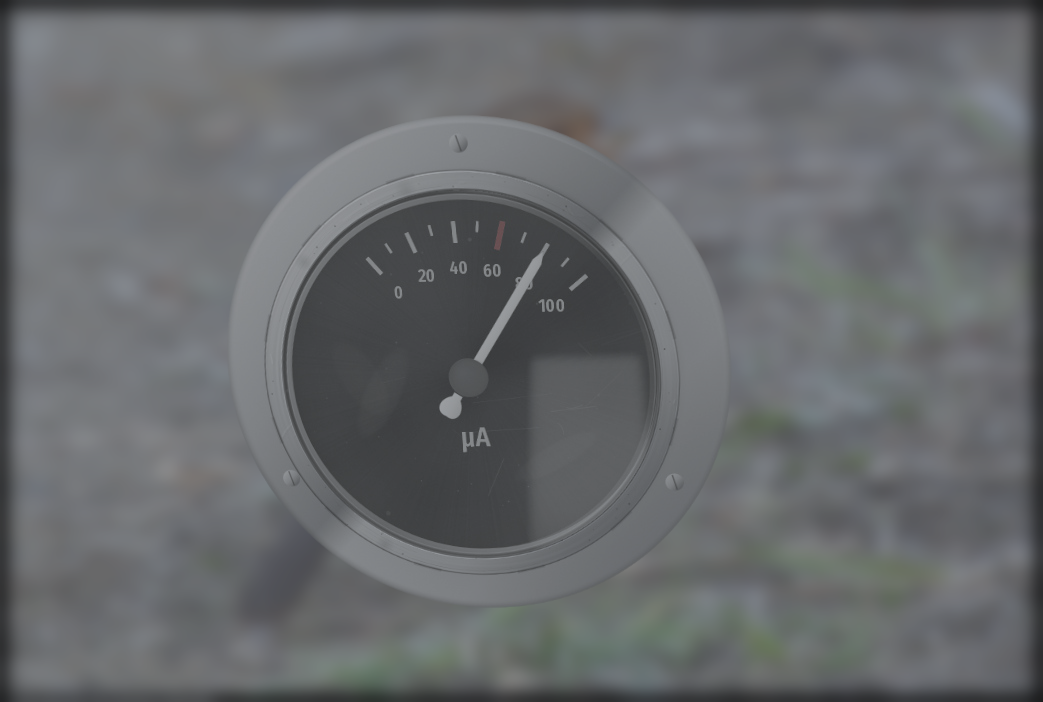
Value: 80 µA
